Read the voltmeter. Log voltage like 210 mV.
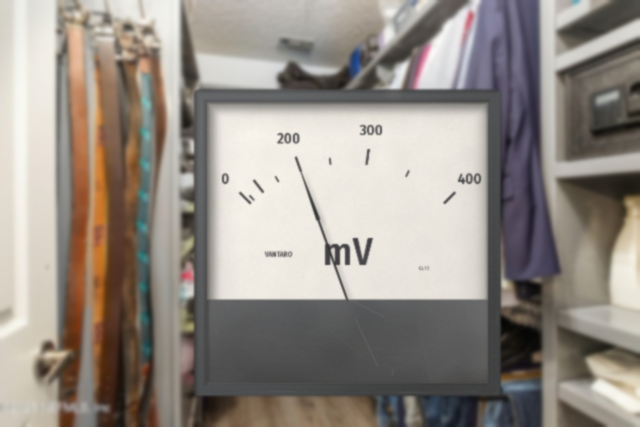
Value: 200 mV
